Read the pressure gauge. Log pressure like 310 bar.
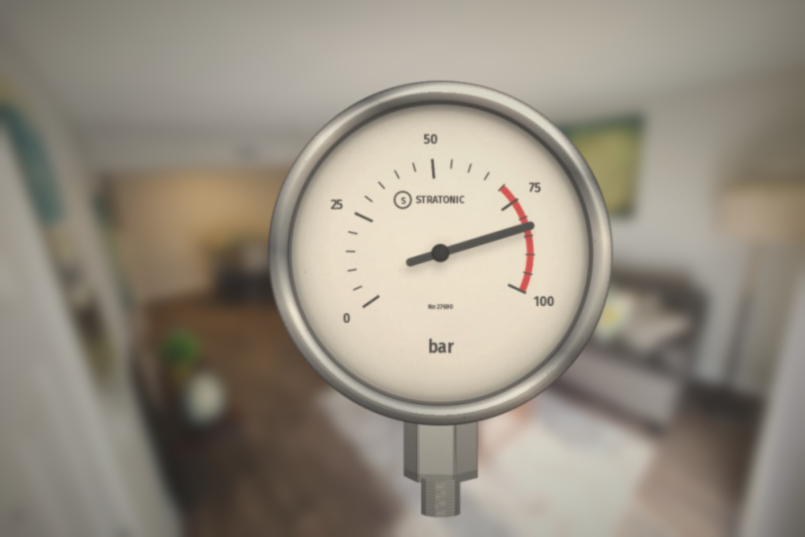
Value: 82.5 bar
